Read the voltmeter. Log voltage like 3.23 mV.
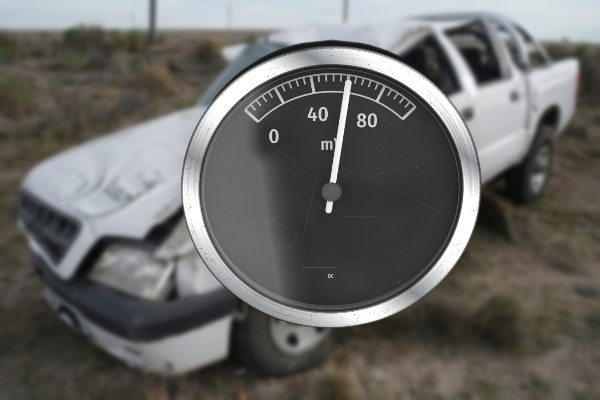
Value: 60 mV
